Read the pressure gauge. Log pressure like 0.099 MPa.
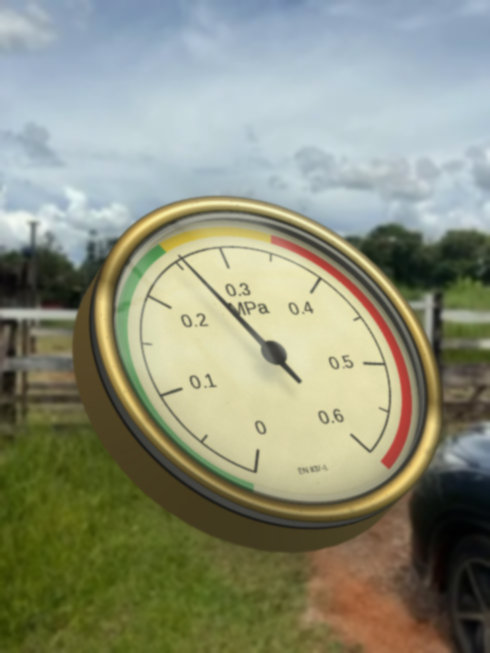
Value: 0.25 MPa
